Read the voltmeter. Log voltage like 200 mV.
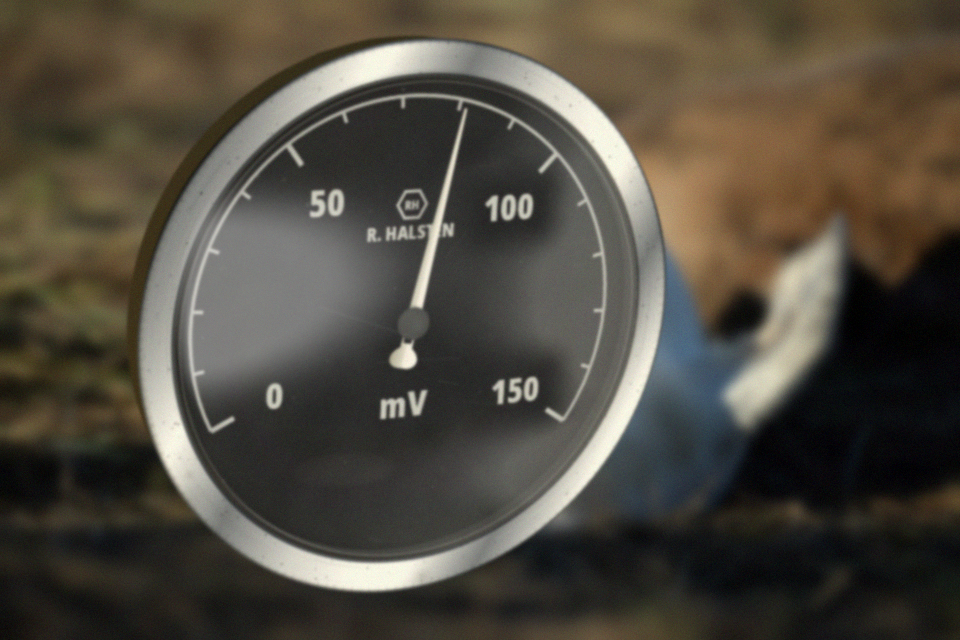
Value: 80 mV
